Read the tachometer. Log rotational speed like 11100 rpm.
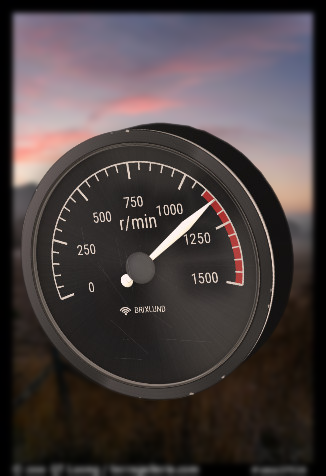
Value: 1150 rpm
